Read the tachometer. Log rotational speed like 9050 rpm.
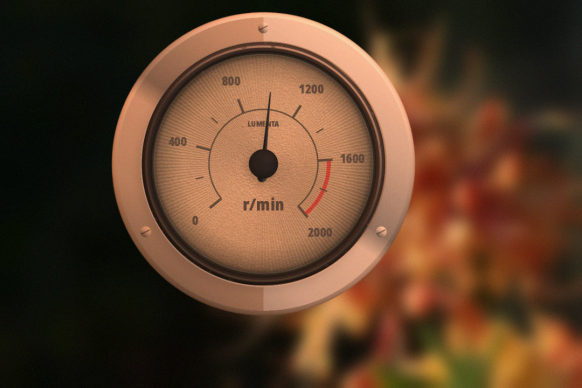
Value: 1000 rpm
